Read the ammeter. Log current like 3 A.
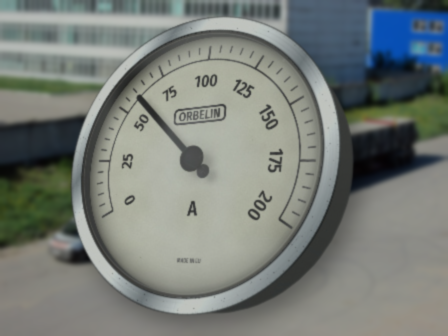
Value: 60 A
